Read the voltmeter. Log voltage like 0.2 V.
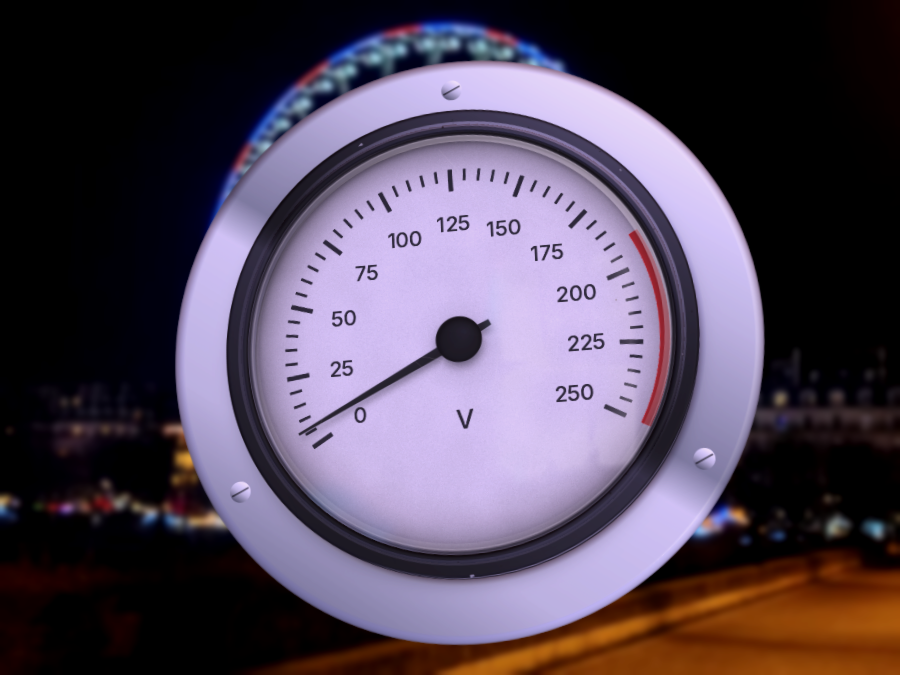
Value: 5 V
